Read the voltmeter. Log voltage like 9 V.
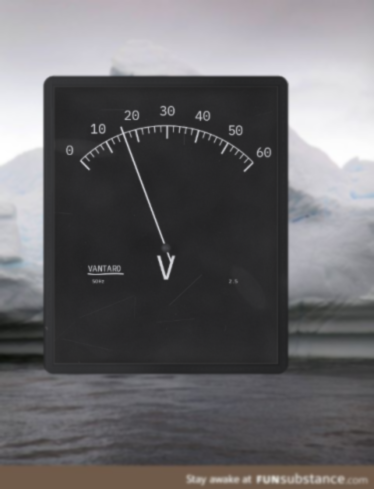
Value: 16 V
